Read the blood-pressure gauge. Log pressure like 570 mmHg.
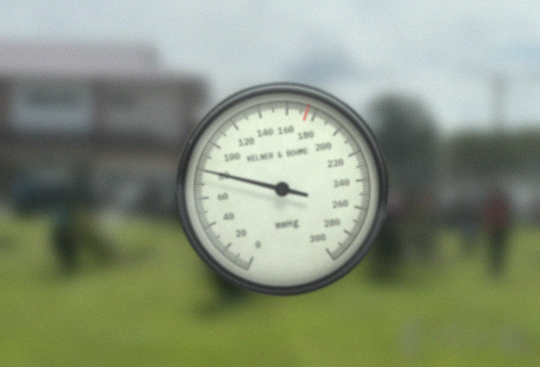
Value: 80 mmHg
